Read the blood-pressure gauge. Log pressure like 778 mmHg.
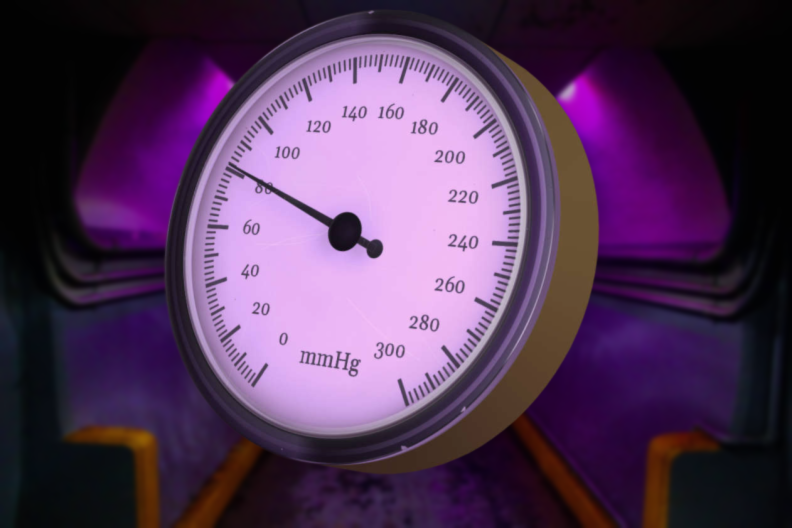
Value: 82 mmHg
